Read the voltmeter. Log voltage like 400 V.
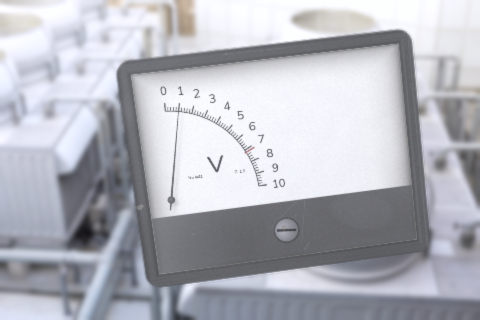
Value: 1 V
